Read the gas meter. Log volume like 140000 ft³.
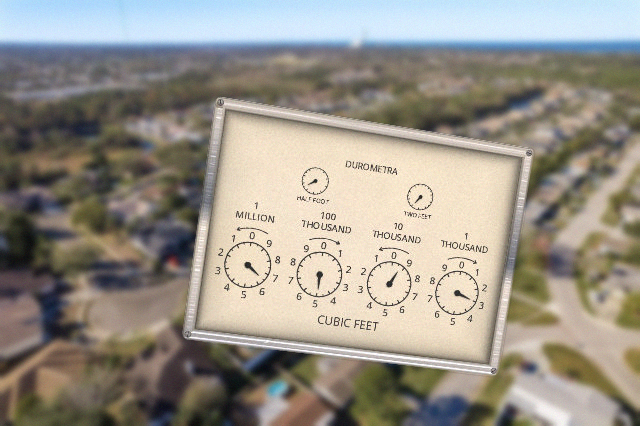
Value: 649300 ft³
